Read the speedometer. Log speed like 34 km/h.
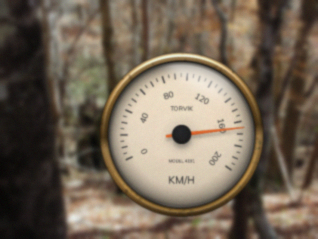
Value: 165 km/h
